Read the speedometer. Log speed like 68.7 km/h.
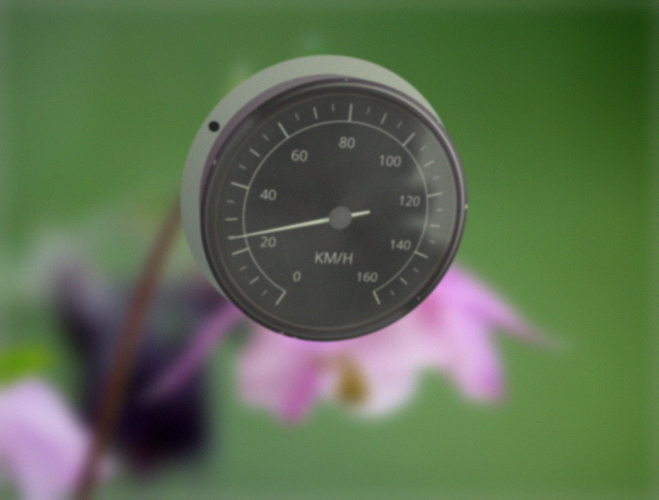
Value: 25 km/h
